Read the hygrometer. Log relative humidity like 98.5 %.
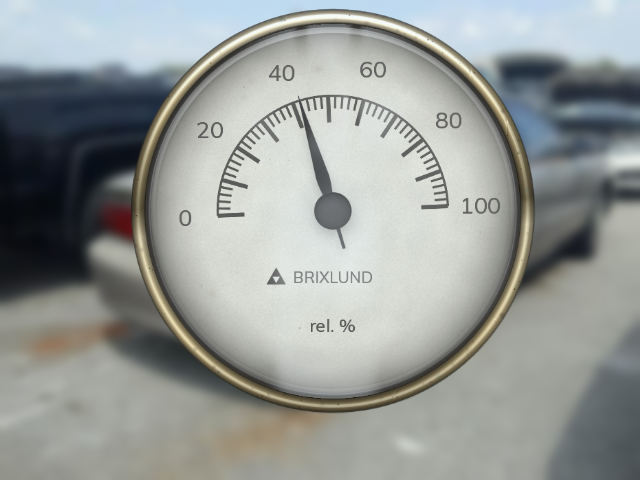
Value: 42 %
